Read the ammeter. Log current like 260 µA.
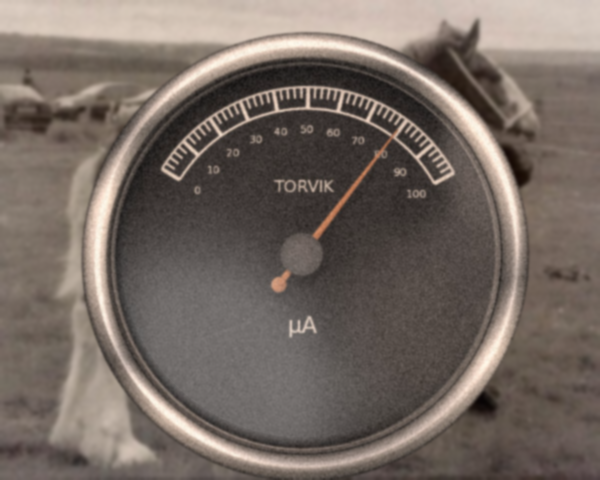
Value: 80 µA
